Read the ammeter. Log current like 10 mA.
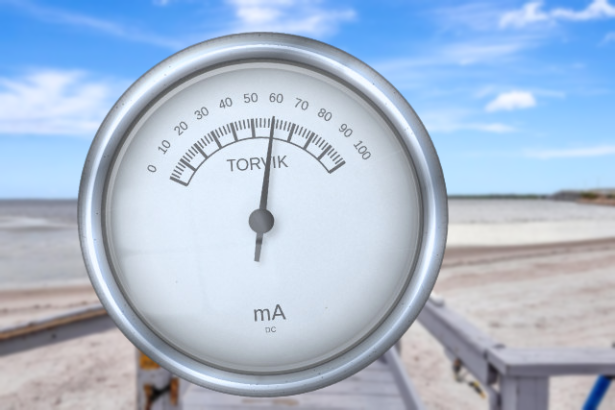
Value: 60 mA
